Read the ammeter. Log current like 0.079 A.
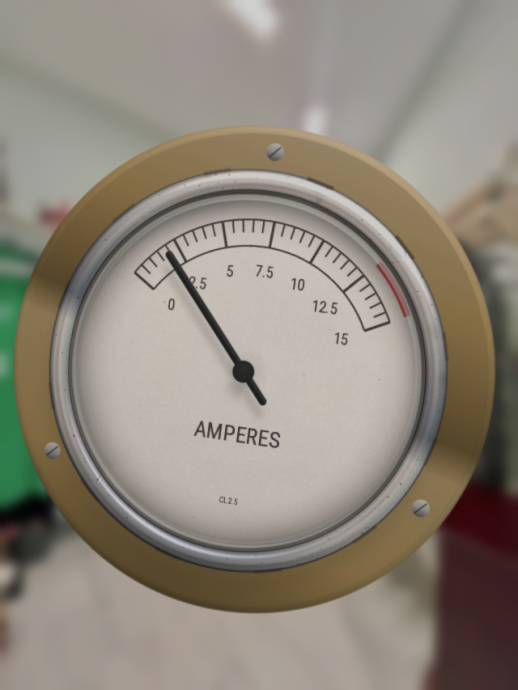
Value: 2 A
